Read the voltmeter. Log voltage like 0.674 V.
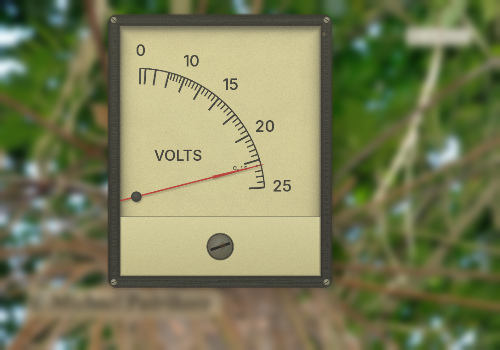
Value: 23 V
